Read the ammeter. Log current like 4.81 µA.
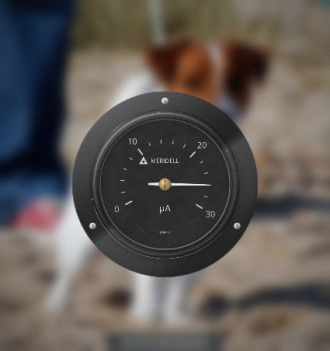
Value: 26 µA
